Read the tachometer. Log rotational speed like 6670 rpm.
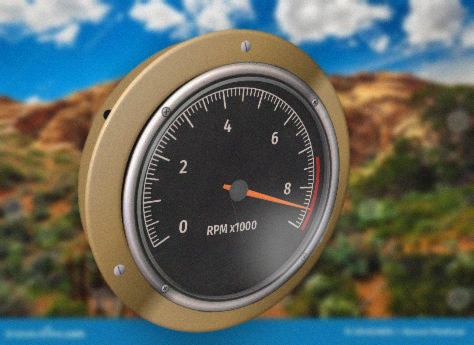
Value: 8500 rpm
